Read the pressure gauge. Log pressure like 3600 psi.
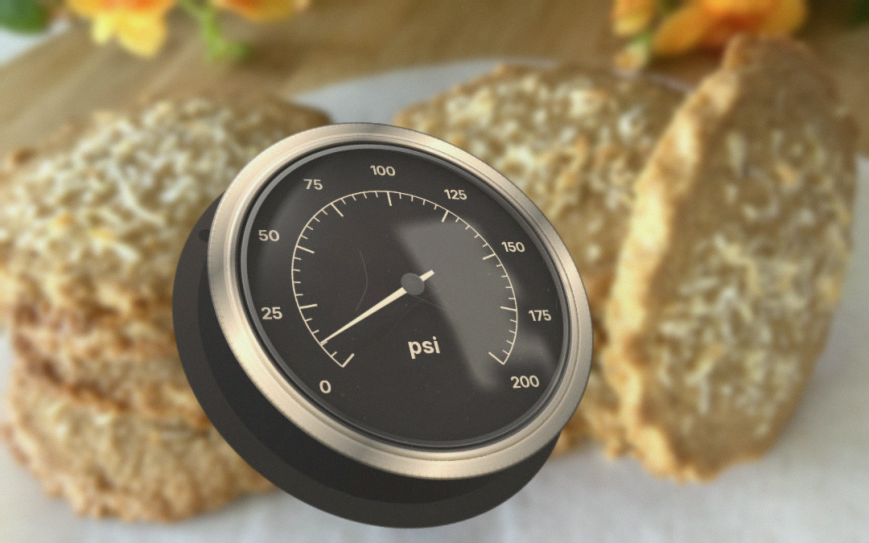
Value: 10 psi
